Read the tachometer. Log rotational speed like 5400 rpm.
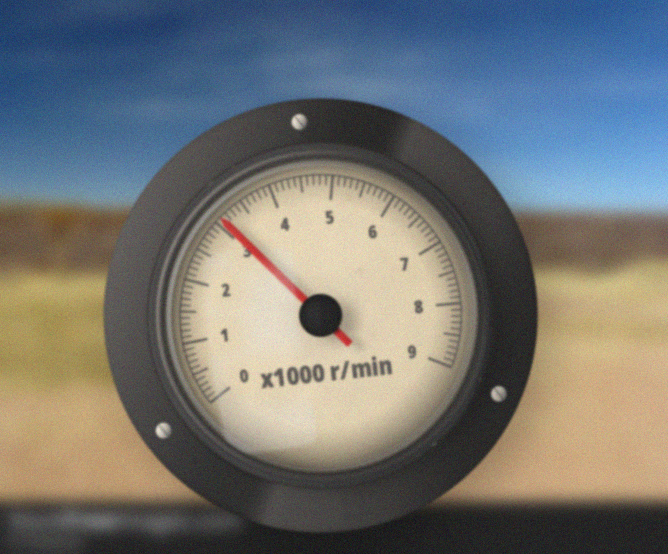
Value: 3100 rpm
